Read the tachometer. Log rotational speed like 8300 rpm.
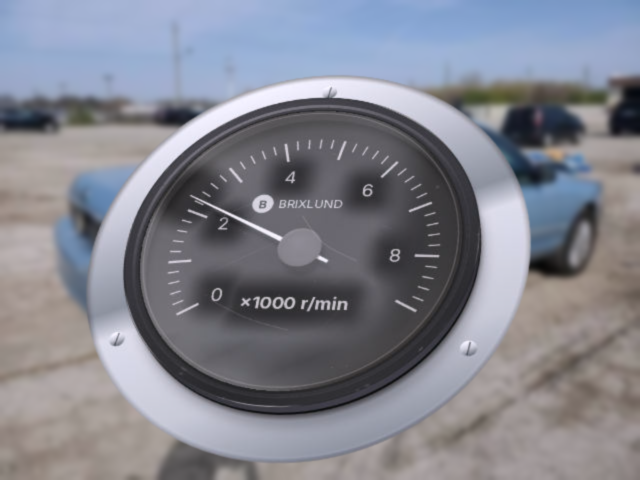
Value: 2200 rpm
